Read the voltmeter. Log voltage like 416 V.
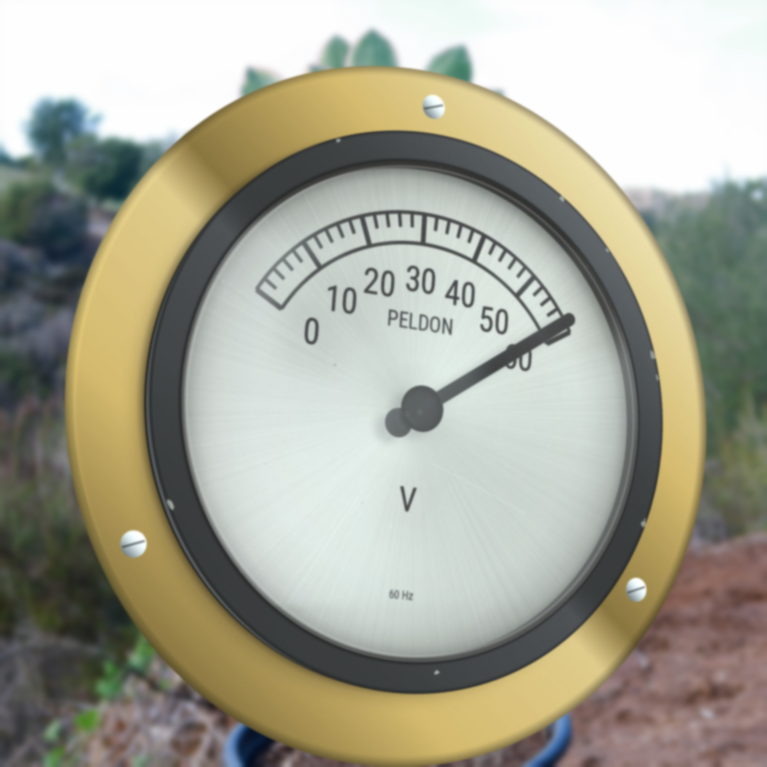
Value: 58 V
